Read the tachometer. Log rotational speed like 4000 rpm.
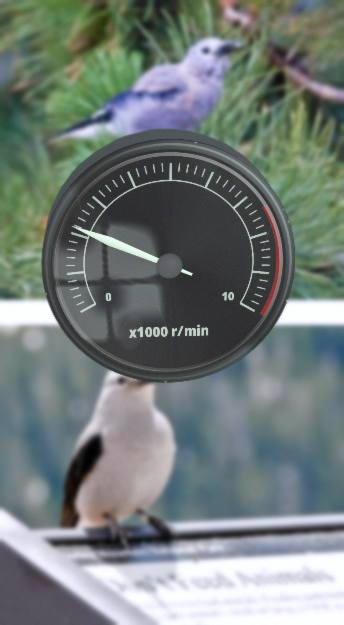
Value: 2200 rpm
